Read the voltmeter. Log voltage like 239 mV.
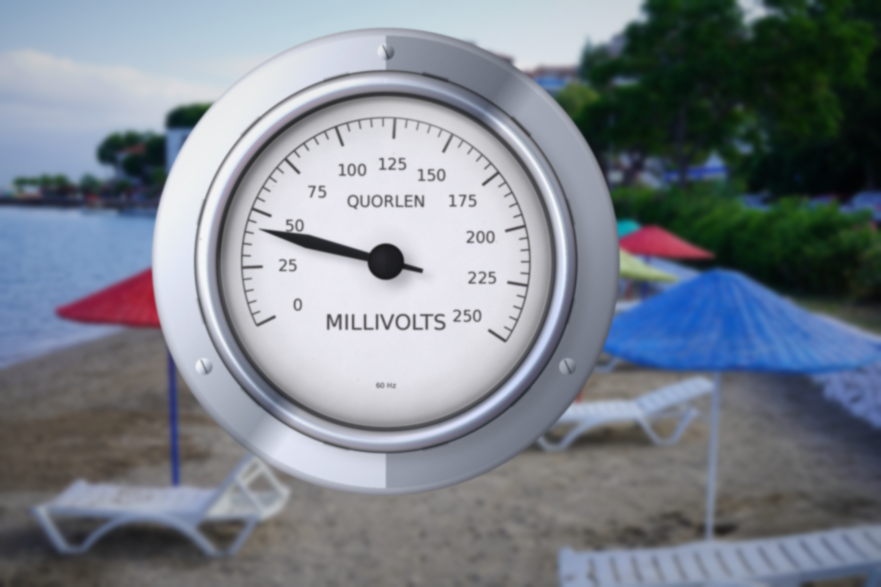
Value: 42.5 mV
